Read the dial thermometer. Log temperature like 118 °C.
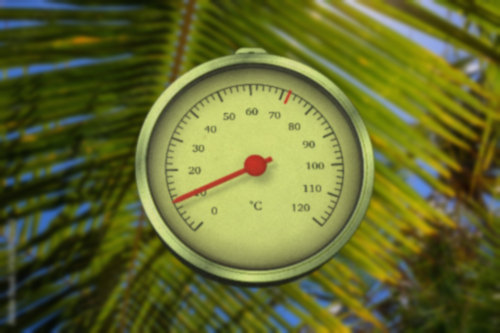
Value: 10 °C
